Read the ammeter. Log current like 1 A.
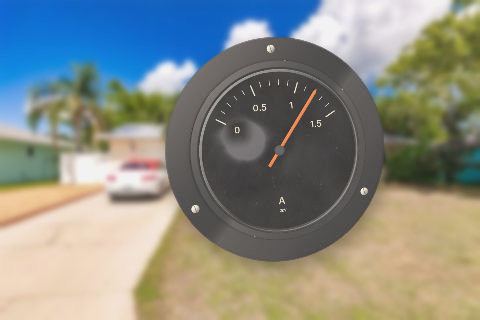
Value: 1.2 A
